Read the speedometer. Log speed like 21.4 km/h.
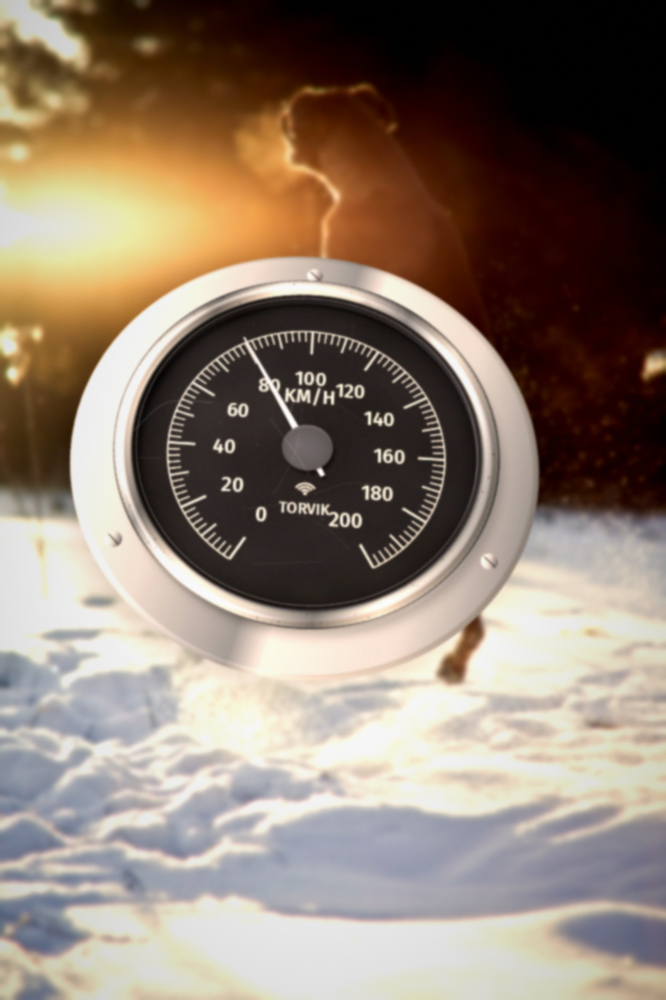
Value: 80 km/h
